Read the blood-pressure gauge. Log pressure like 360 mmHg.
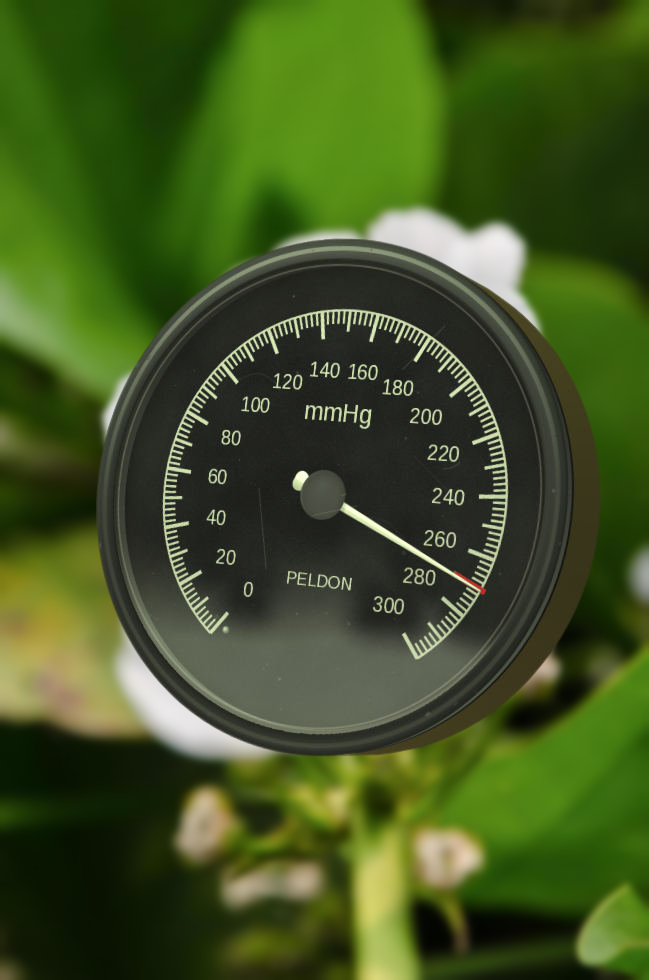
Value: 270 mmHg
